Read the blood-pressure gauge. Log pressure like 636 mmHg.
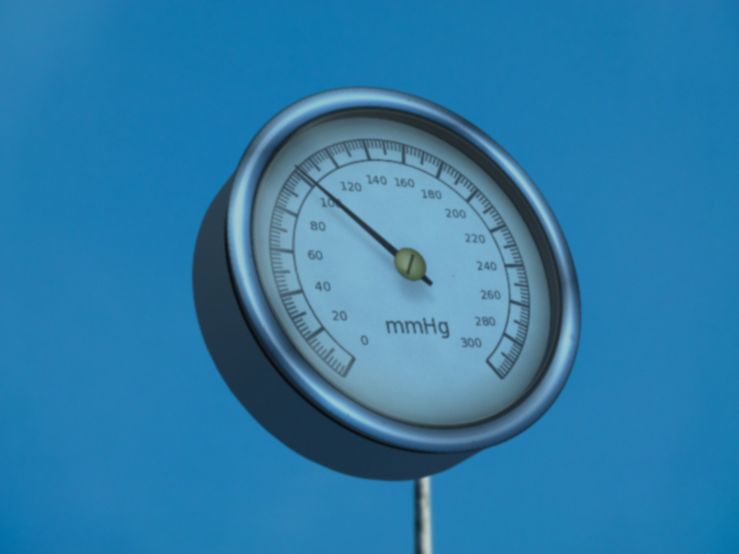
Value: 100 mmHg
